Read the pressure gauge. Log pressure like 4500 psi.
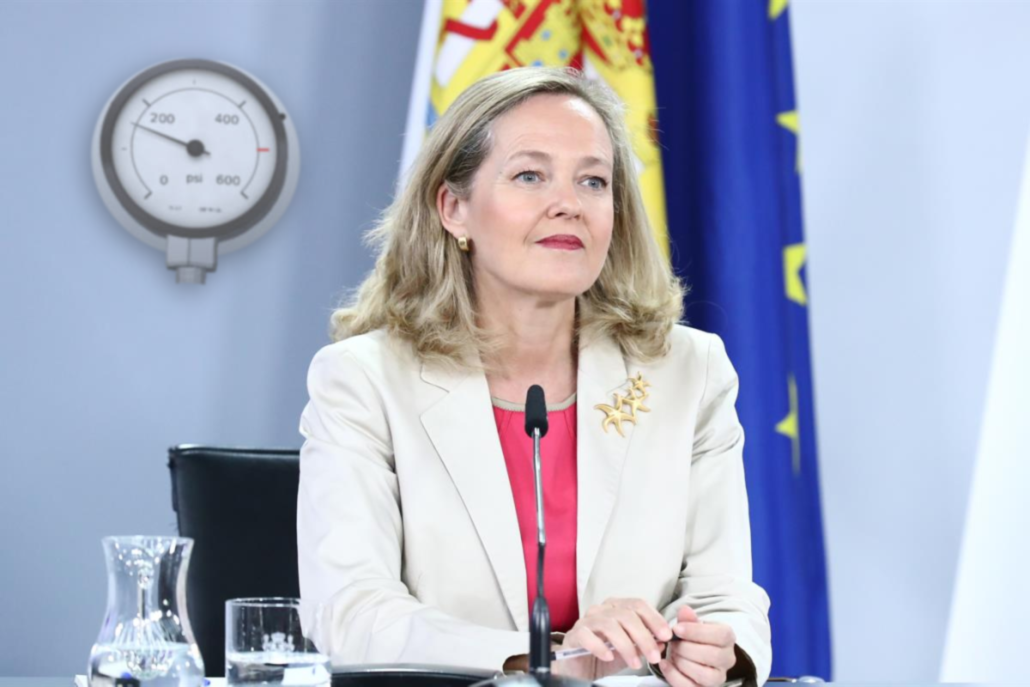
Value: 150 psi
